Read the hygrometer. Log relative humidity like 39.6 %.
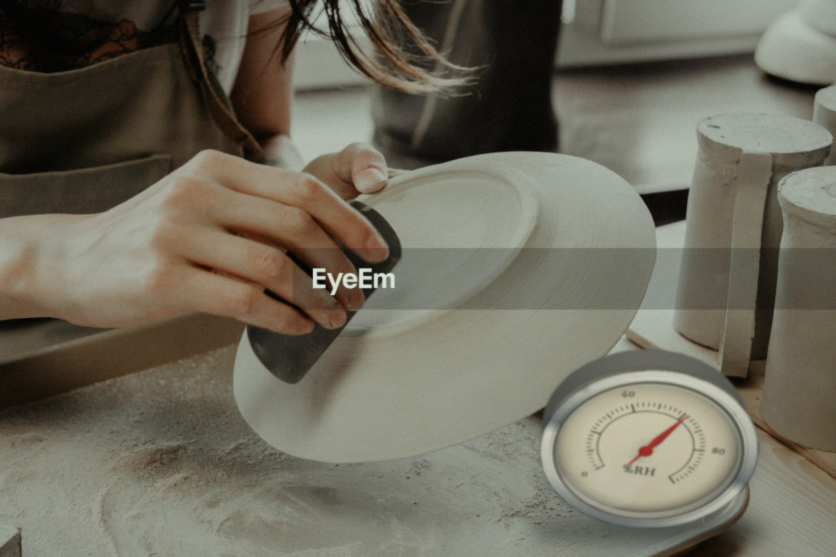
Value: 60 %
